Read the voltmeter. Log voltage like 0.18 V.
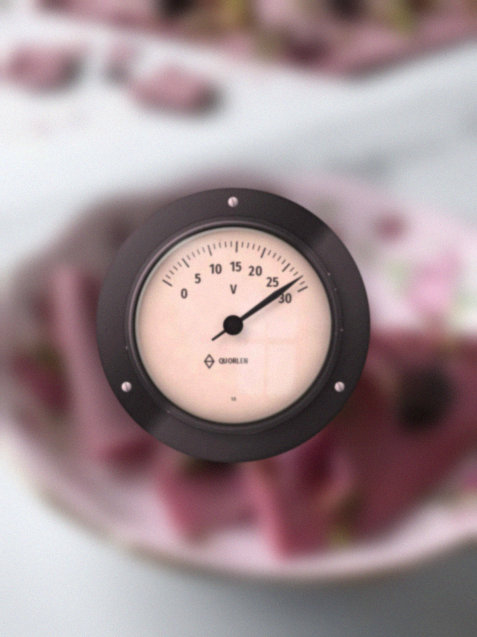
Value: 28 V
